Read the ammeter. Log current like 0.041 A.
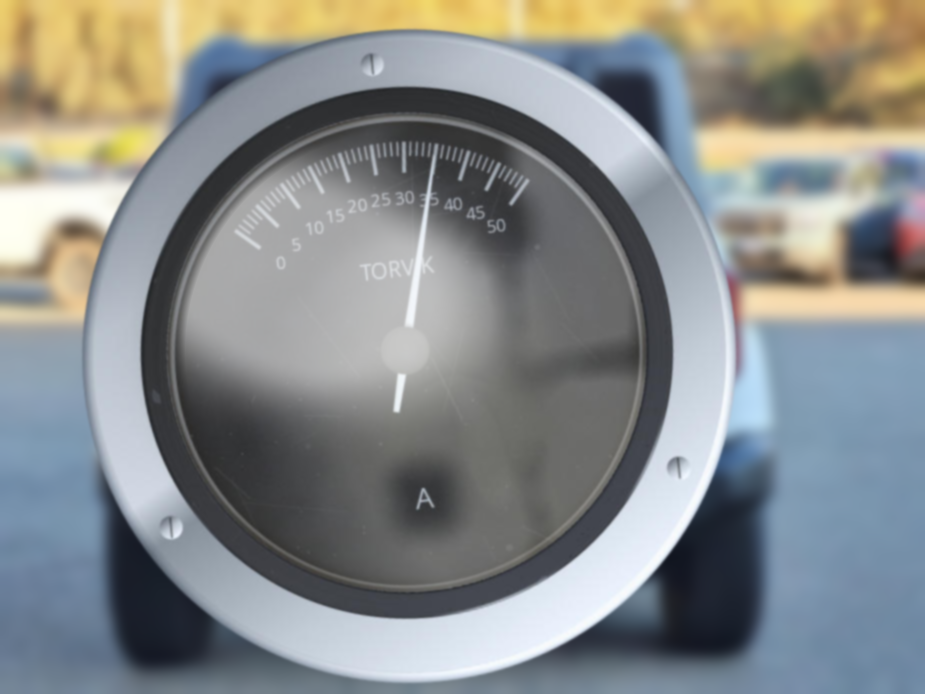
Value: 35 A
